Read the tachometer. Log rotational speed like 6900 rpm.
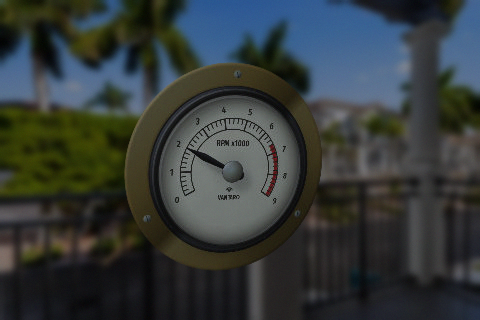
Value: 2000 rpm
